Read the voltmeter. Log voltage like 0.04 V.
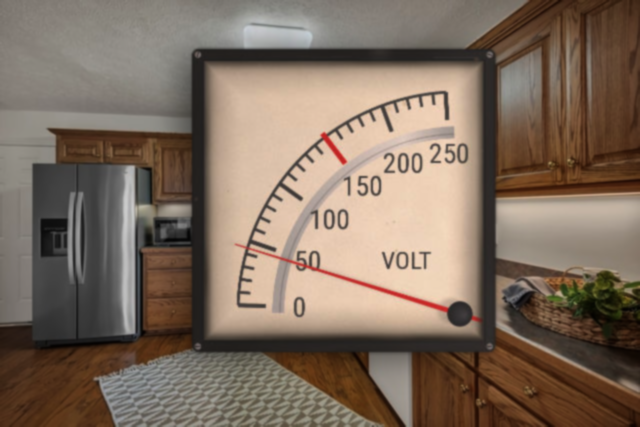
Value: 45 V
